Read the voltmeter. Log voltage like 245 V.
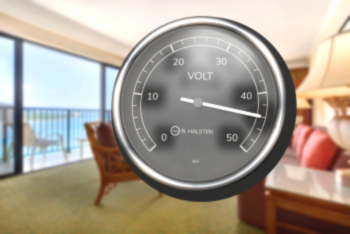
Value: 44 V
